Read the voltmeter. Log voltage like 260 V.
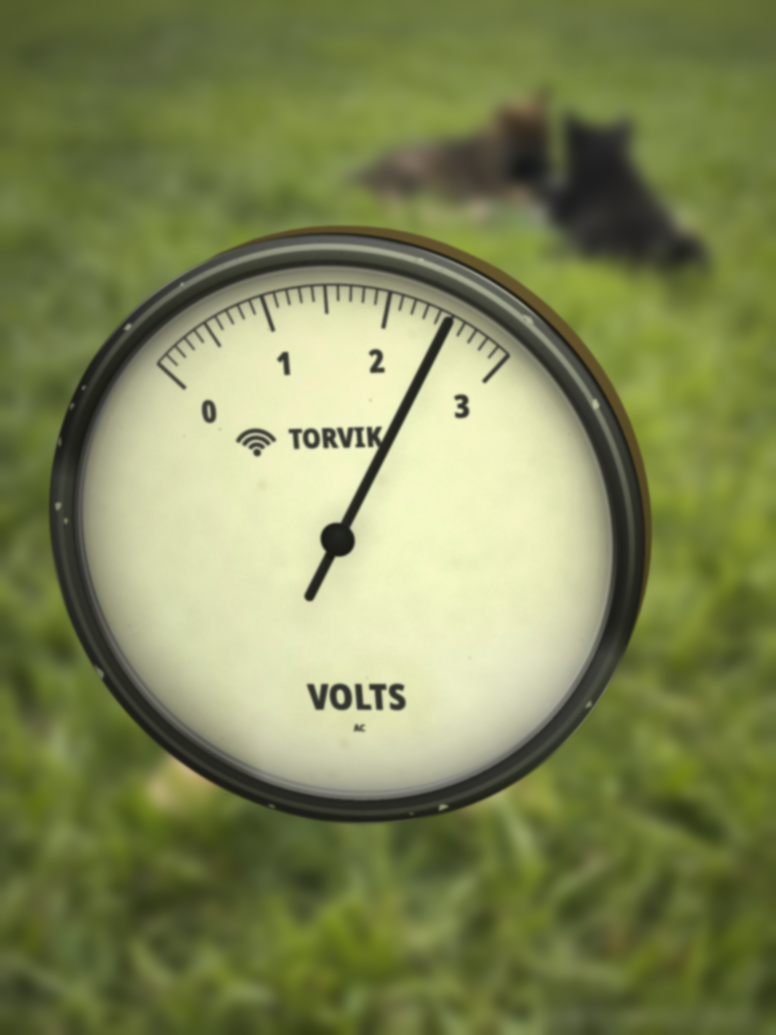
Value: 2.5 V
